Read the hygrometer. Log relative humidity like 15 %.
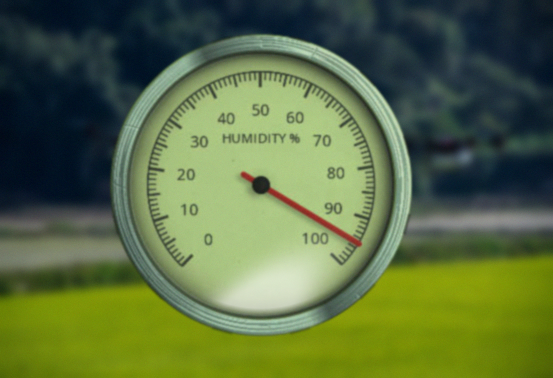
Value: 95 %
